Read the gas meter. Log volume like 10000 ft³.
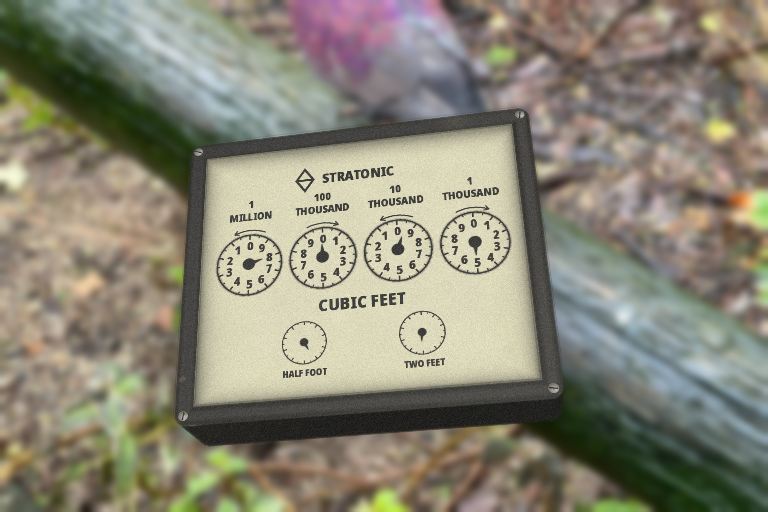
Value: 799500 ft³
